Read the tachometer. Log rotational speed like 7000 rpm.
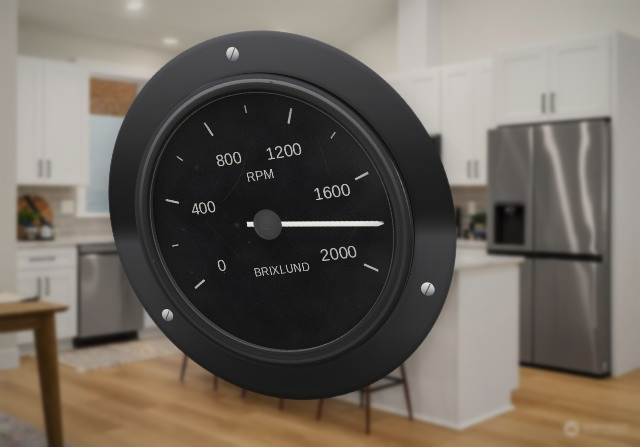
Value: 1800 rpm
